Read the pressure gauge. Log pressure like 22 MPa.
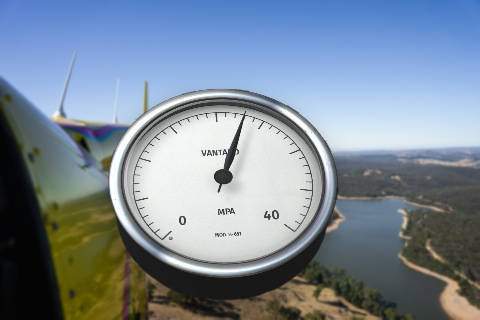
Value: 23 MPa
